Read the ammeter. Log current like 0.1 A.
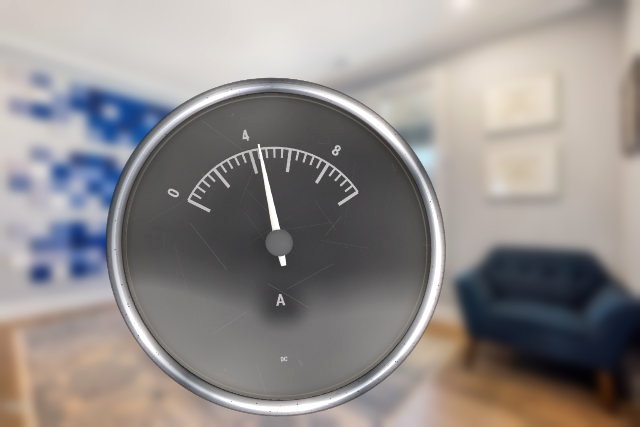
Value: 4.4 A
